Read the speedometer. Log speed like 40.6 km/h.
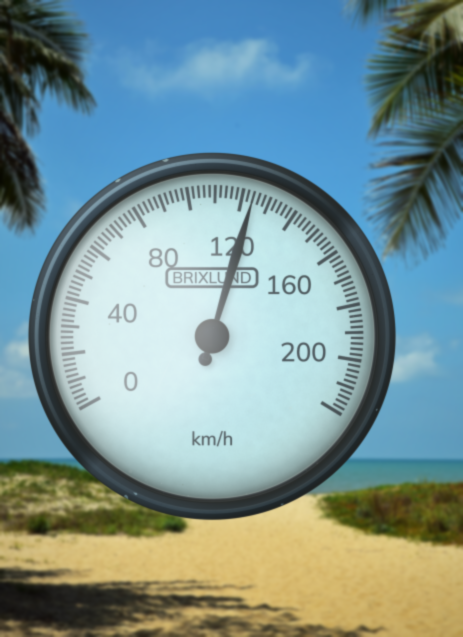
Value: 124 km/h
